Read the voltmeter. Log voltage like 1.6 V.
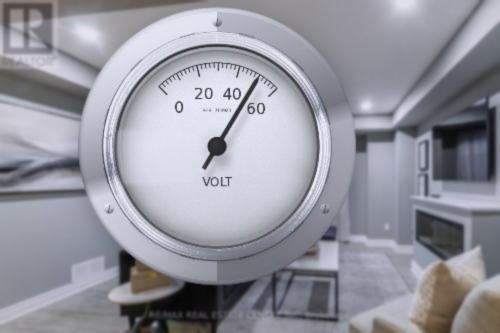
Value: 50 V
